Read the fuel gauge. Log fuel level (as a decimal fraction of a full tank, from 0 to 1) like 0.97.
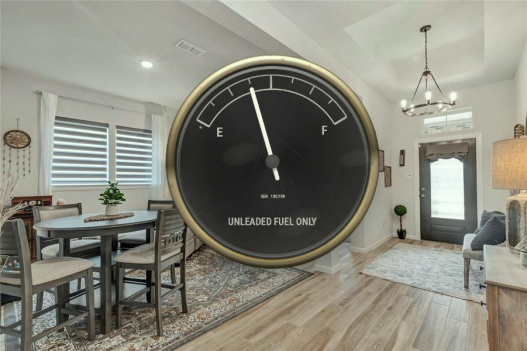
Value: 0.375
